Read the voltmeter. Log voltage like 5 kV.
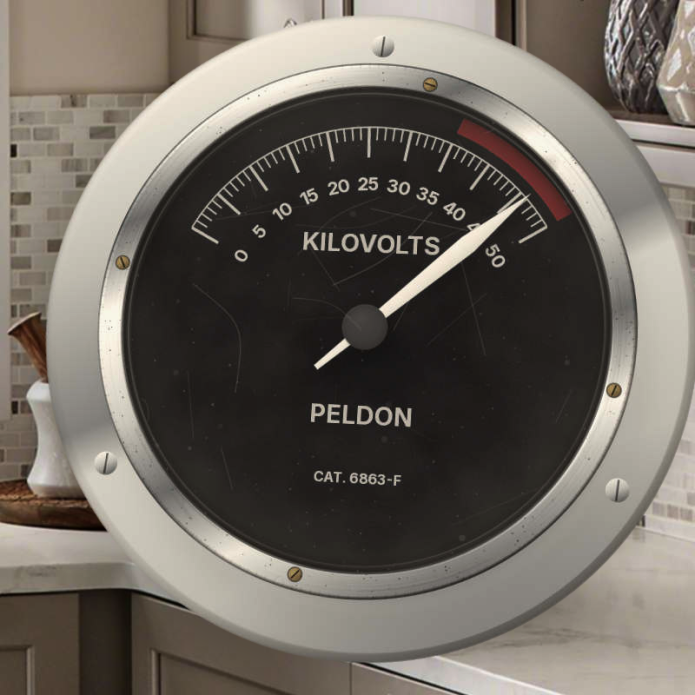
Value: 46 kV
